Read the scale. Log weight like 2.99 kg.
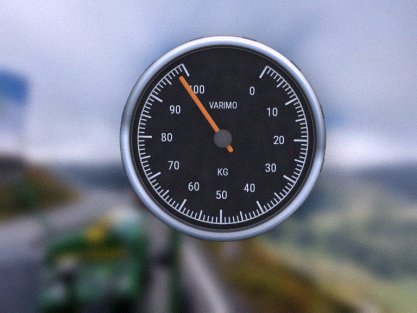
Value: 98 kg
